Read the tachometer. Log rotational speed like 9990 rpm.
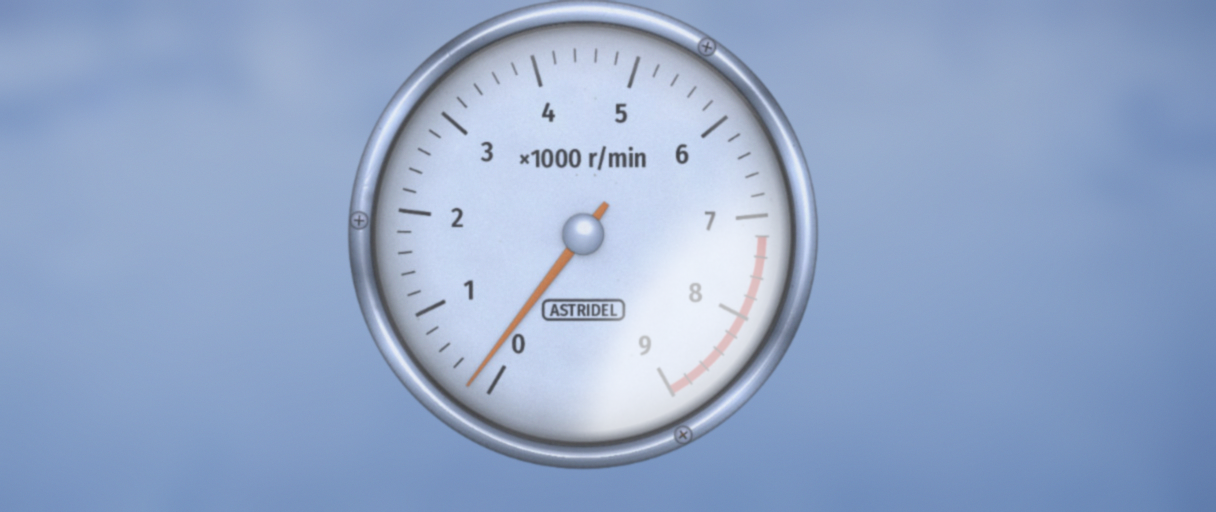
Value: 200 rpm
